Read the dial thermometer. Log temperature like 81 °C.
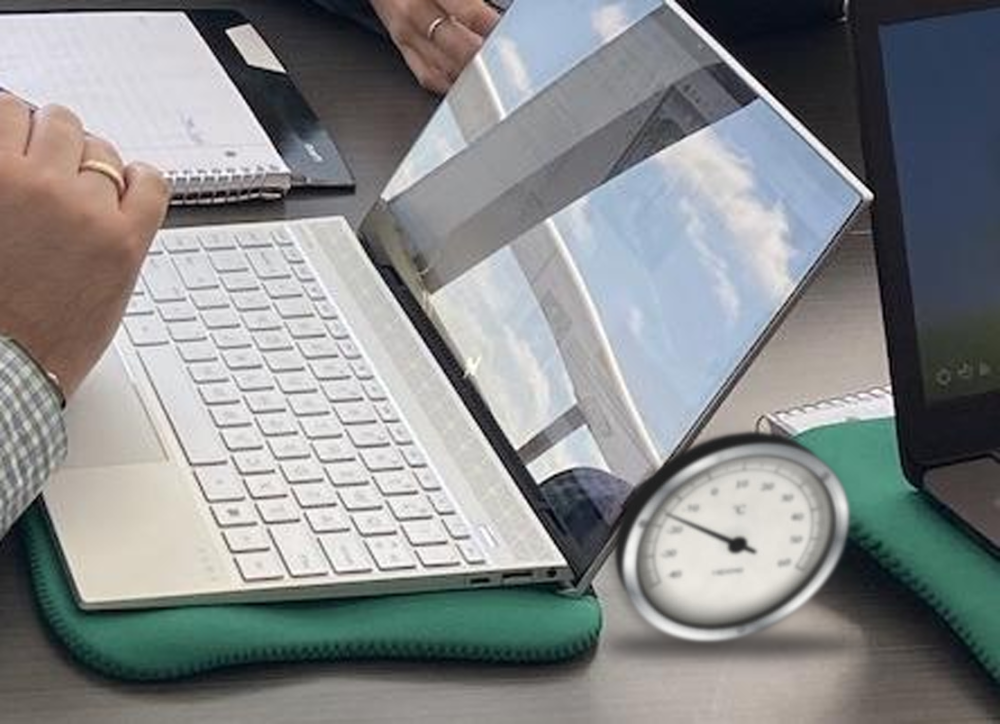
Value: -15 °C
